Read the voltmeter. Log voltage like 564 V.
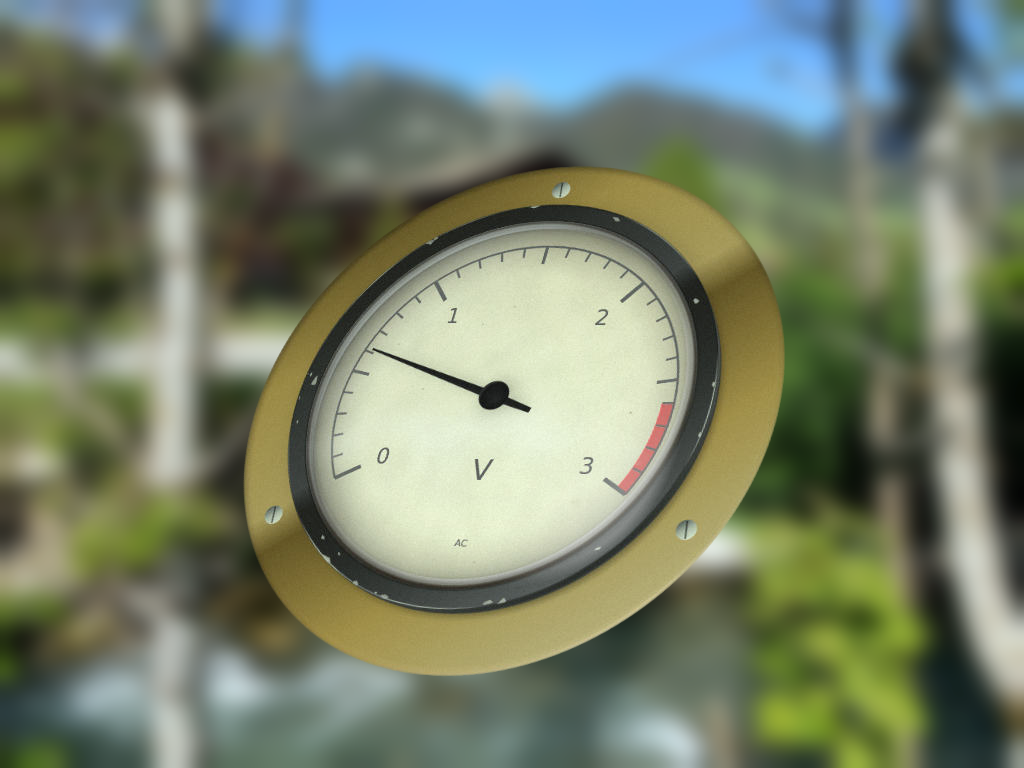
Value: 0.6 V
